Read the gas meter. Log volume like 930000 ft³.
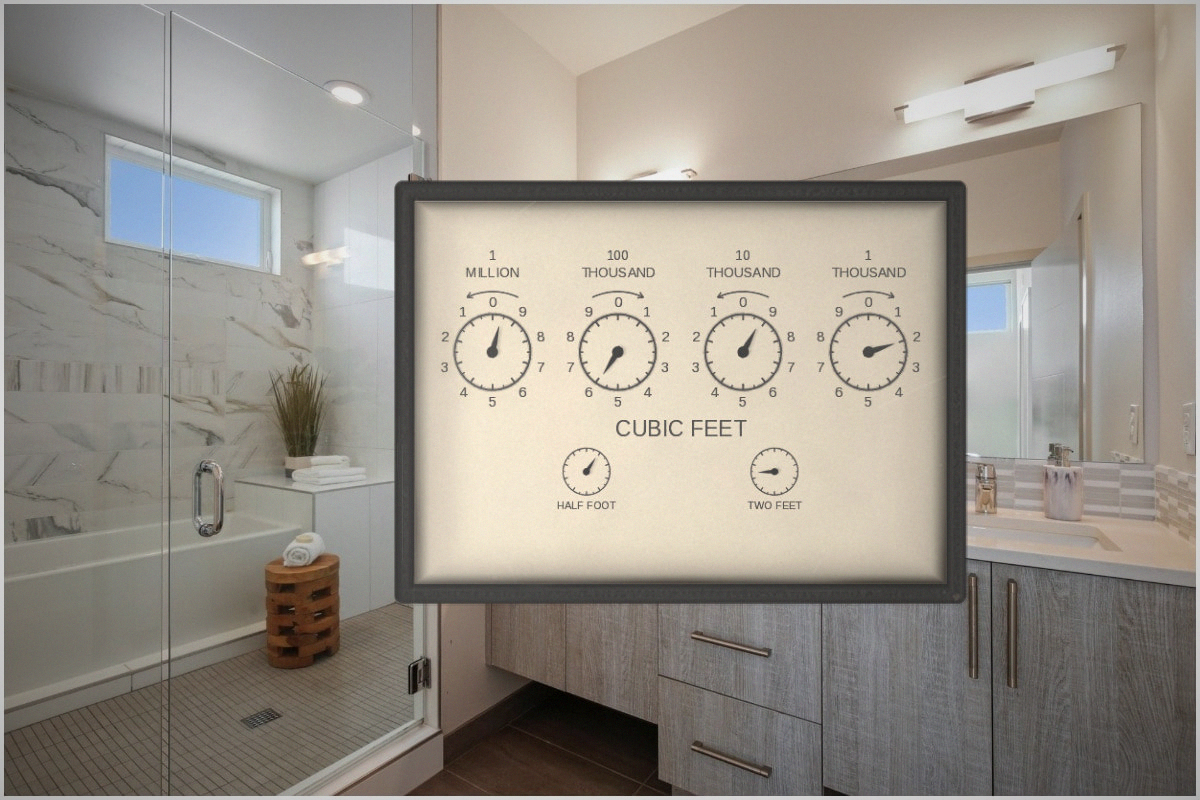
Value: 959200 ft³
